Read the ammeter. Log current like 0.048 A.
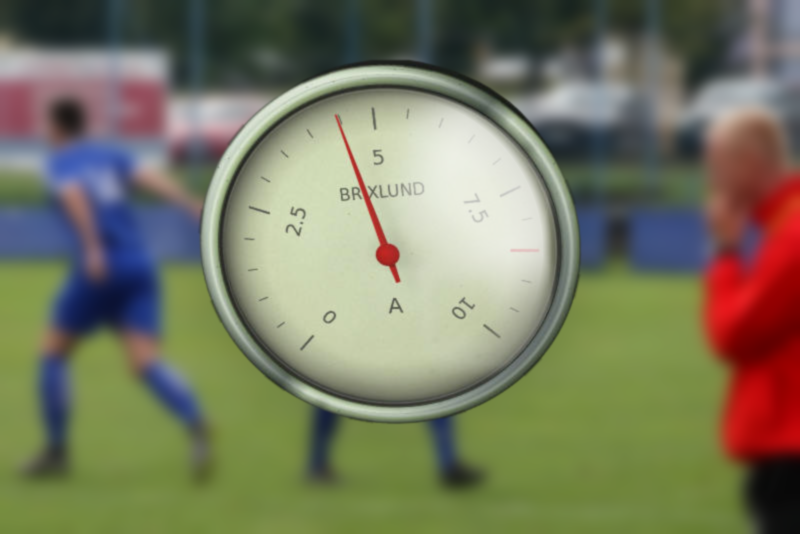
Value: 4.5 A
